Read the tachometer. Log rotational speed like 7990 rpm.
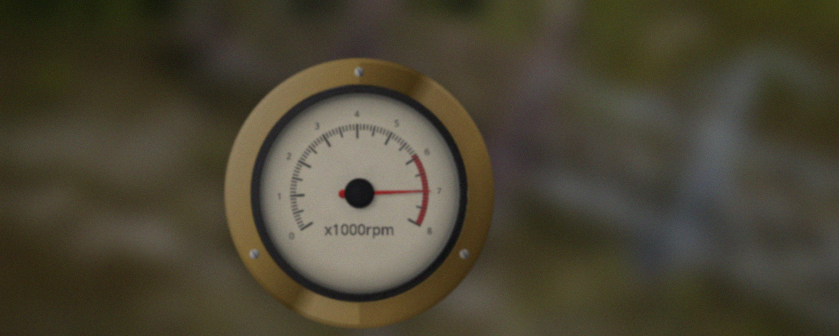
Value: 7000 rpm
